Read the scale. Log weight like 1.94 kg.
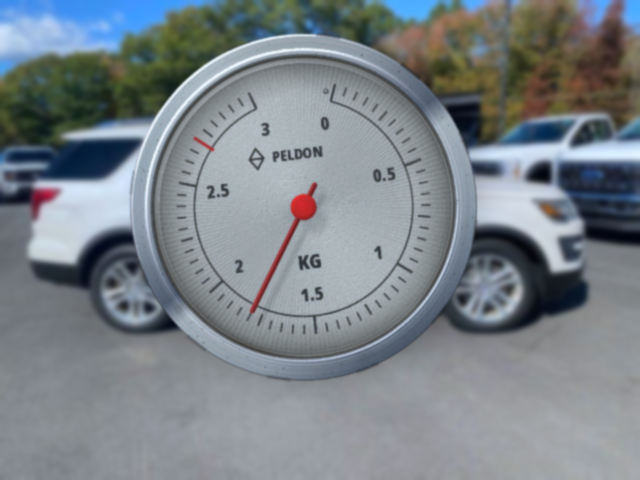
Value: 1.8 kg
